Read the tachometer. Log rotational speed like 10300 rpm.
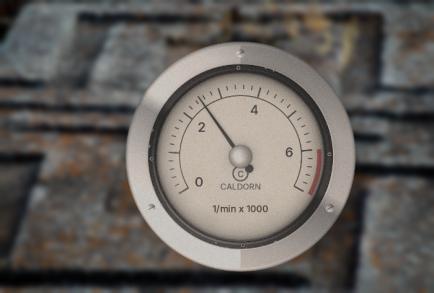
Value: 2500 rpm
